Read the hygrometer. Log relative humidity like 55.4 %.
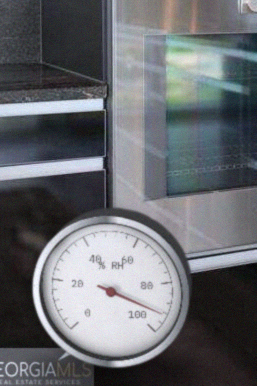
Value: 92 %
